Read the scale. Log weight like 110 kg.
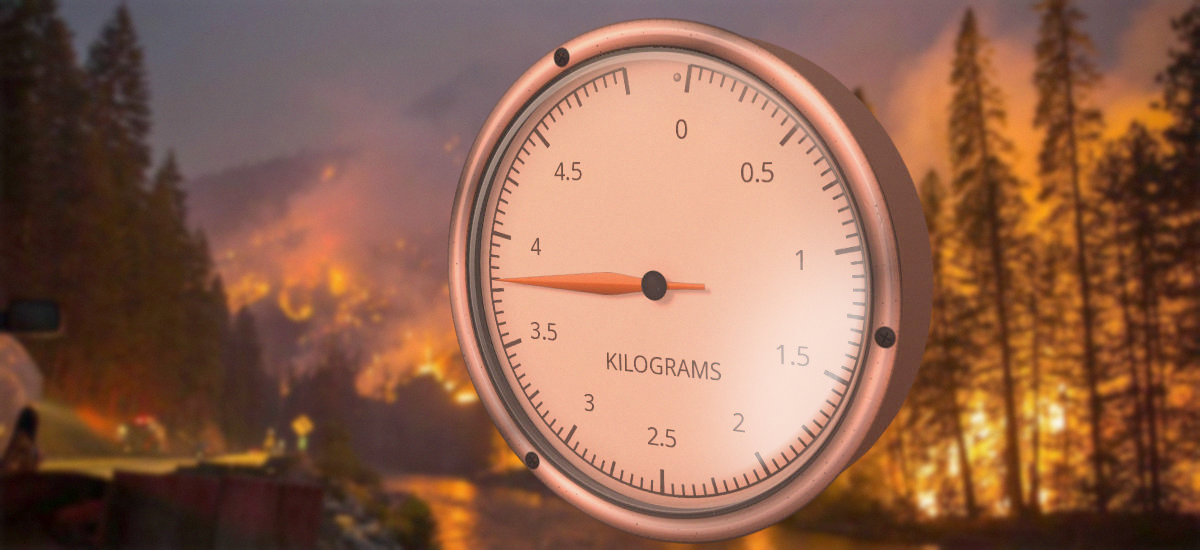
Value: 3.8 kg
